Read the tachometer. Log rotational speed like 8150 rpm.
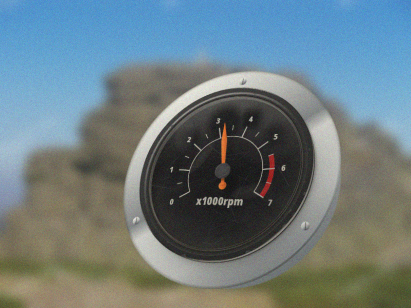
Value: 3250 rpm
